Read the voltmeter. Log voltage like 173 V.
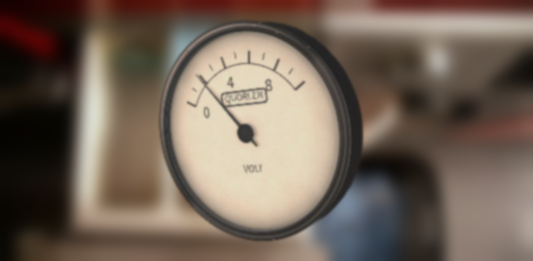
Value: 2 V
